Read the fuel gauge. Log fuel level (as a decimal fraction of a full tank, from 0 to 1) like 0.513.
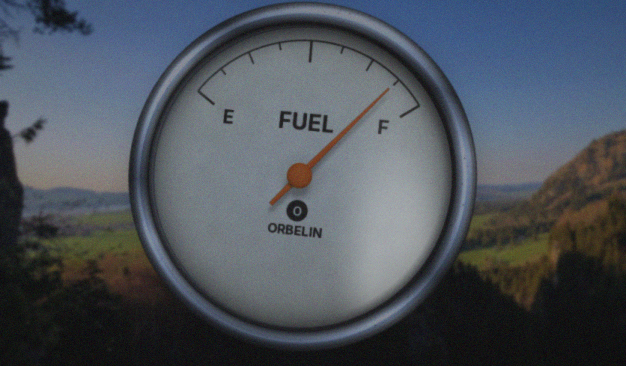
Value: 0.875
